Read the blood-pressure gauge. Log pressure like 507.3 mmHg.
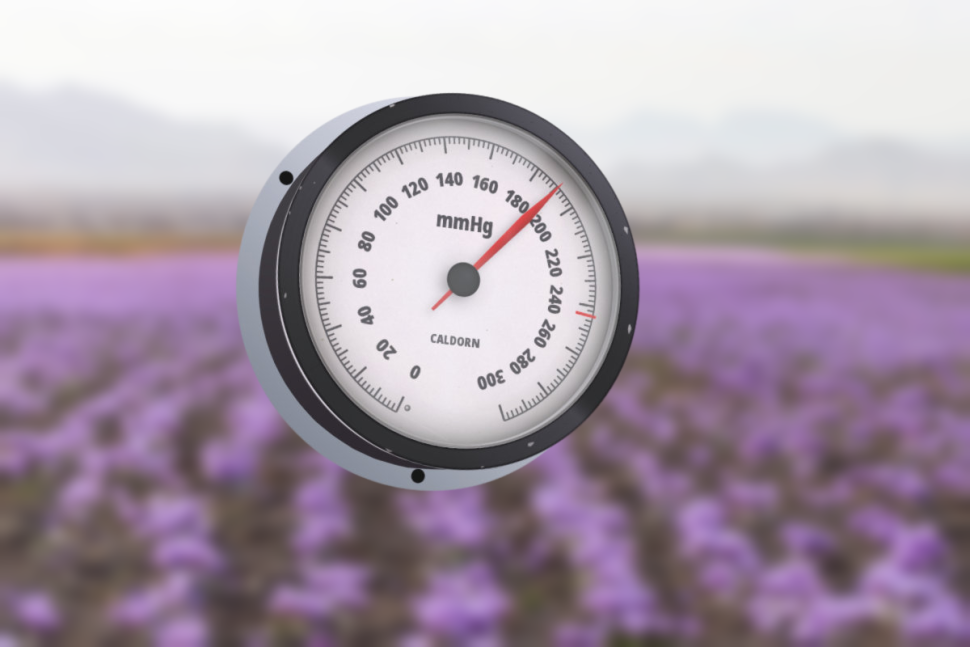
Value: 190 mmHg
